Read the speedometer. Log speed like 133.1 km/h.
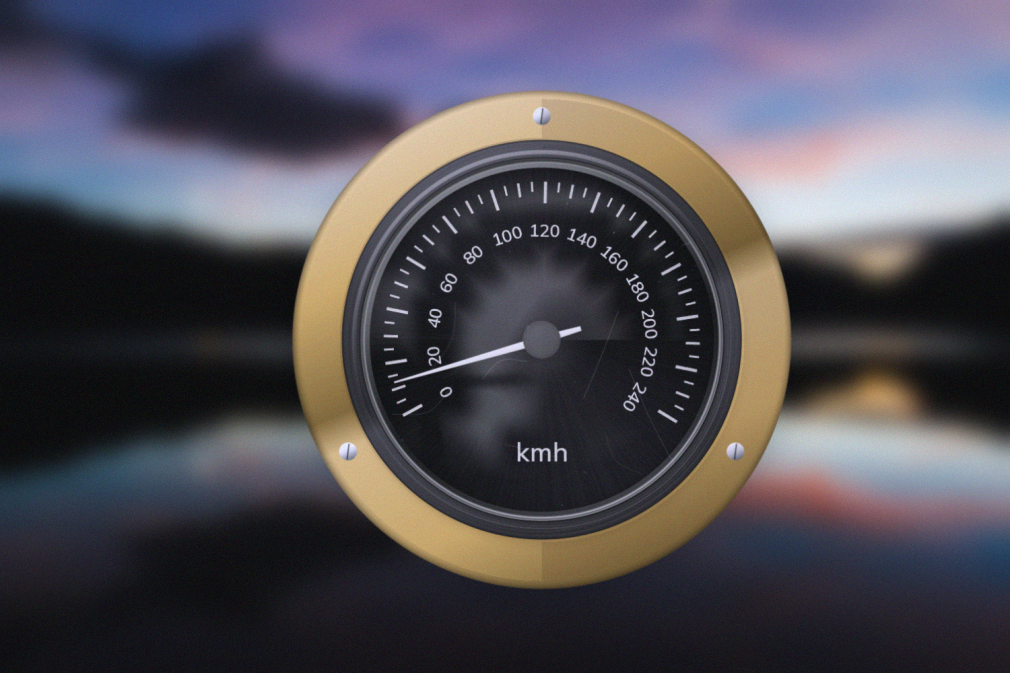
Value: 12.5 km/h
